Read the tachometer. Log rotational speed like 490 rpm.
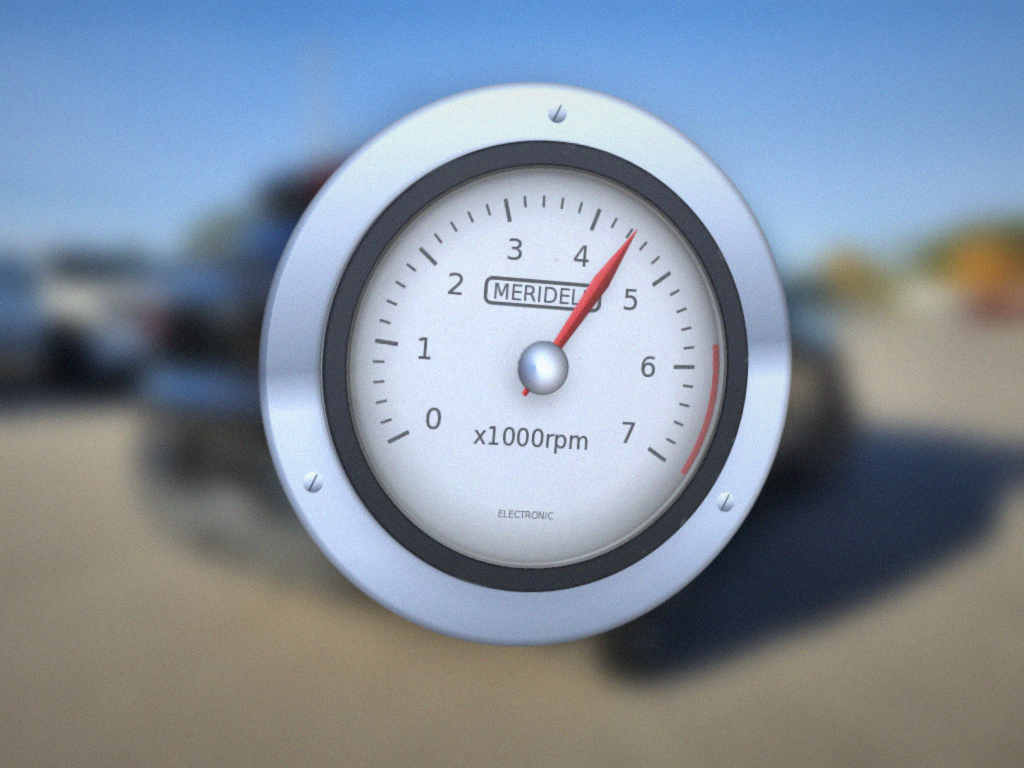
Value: 4400 rpm
